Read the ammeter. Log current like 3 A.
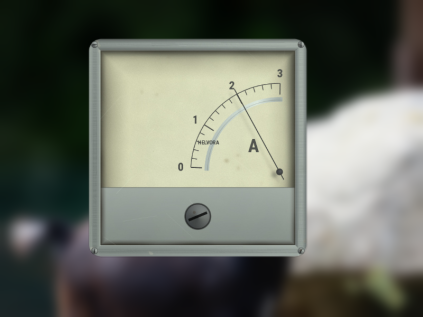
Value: 2 A
